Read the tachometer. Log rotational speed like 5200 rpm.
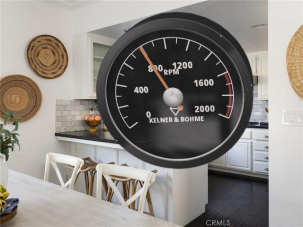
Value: 800 rpm
